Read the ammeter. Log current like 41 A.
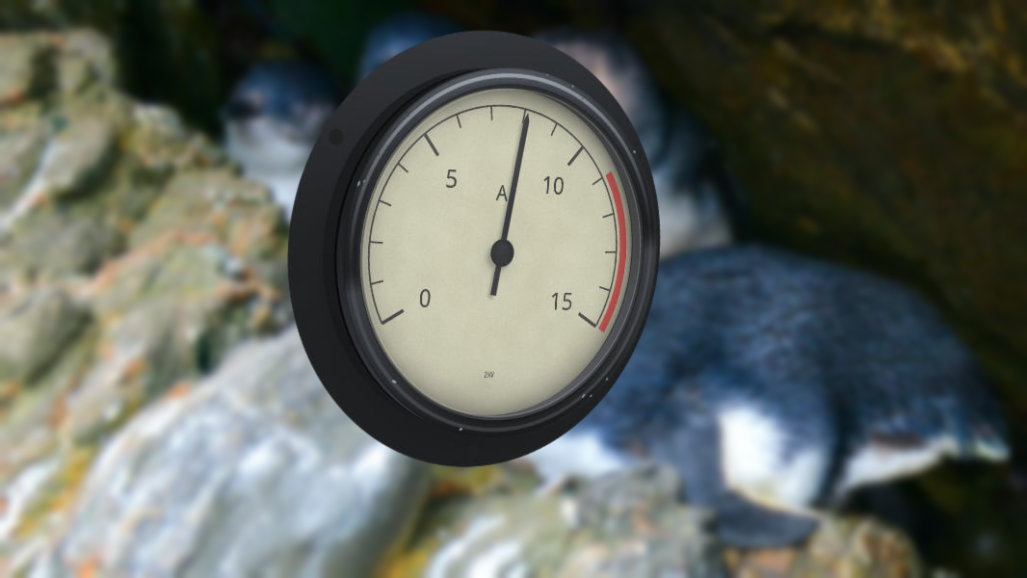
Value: 8 A
